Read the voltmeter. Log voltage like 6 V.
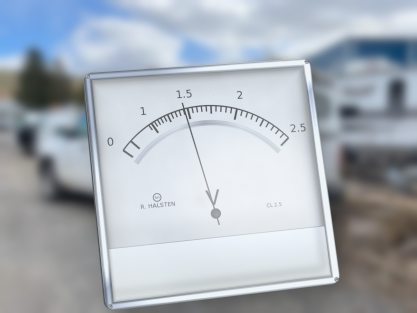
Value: 1.45 V
